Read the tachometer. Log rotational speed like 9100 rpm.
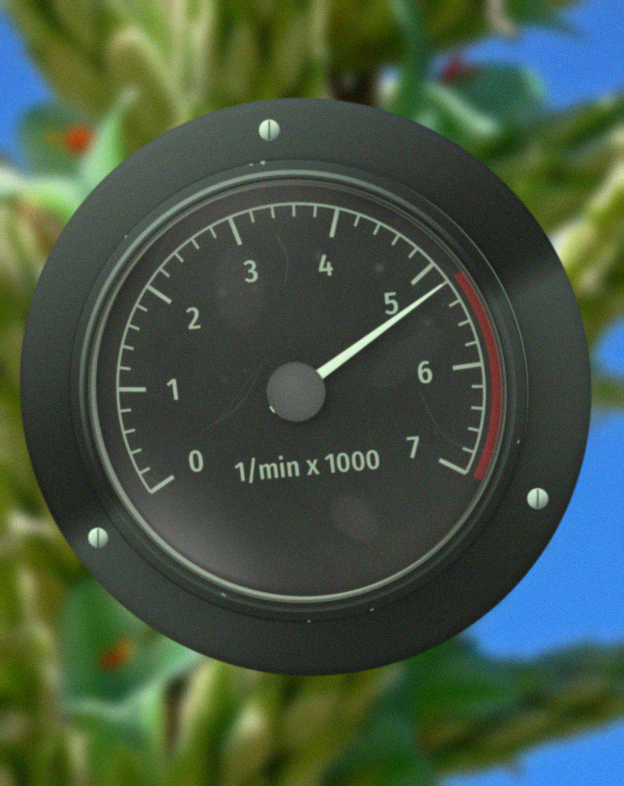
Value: 5200 rpm
